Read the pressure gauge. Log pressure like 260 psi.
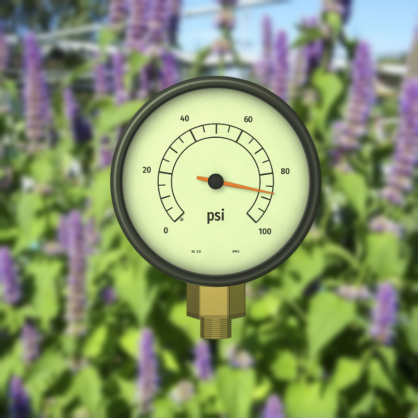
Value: 87.5 psi
